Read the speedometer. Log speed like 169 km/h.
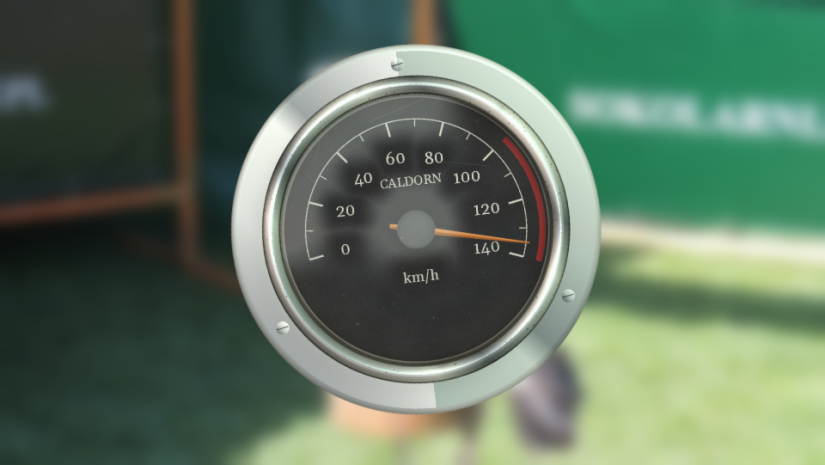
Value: 135 km/h
